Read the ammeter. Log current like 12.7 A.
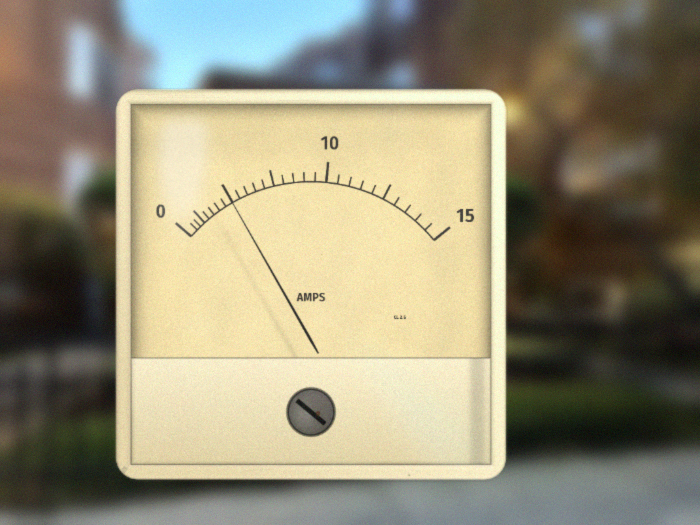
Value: 5 A
